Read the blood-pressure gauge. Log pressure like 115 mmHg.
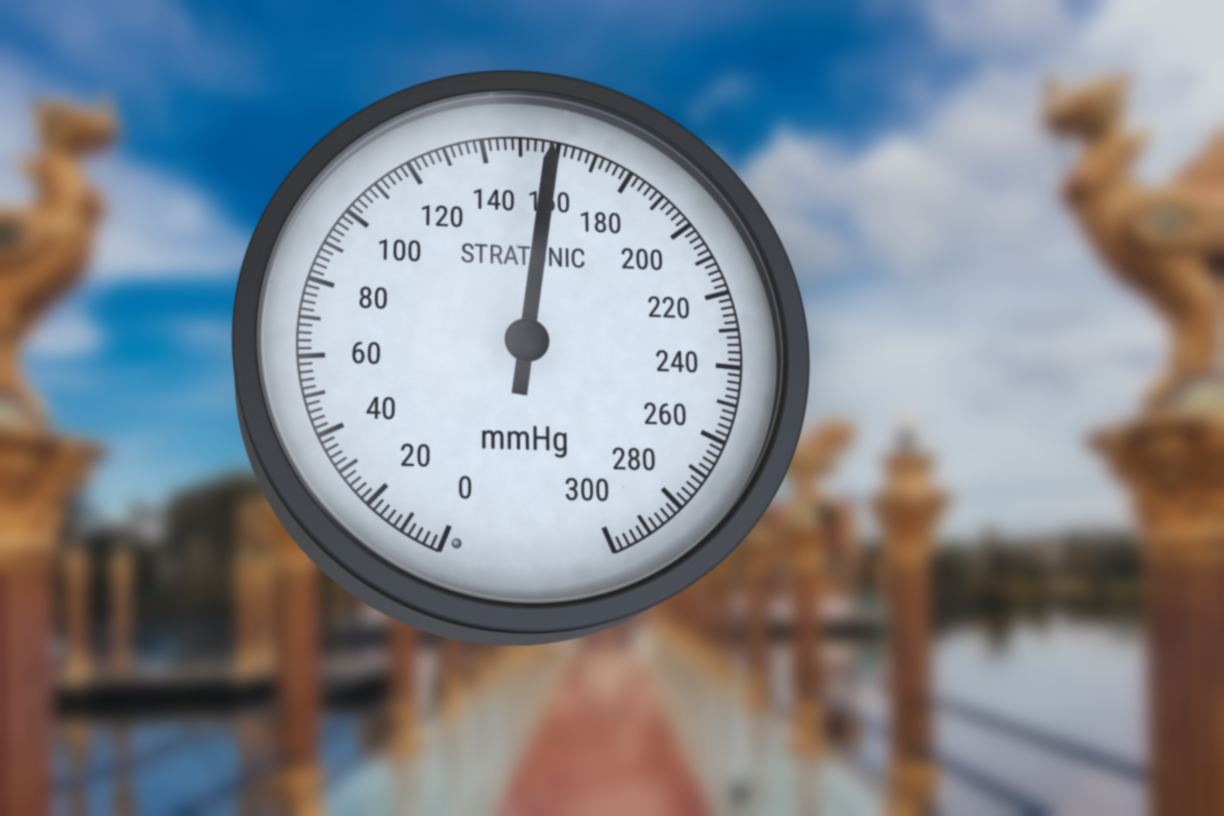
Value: 158 mmHg
